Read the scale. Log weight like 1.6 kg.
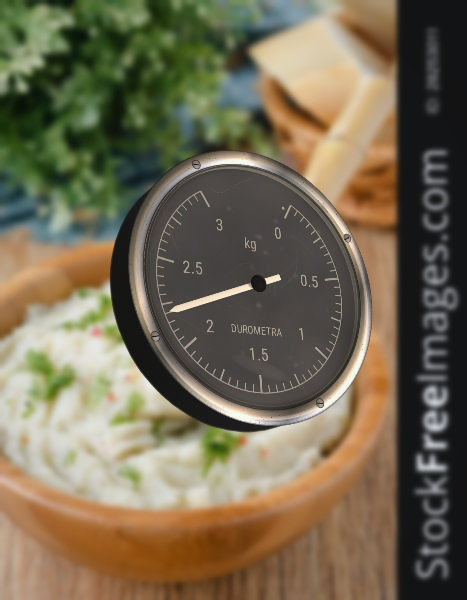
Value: 2.2 kg
